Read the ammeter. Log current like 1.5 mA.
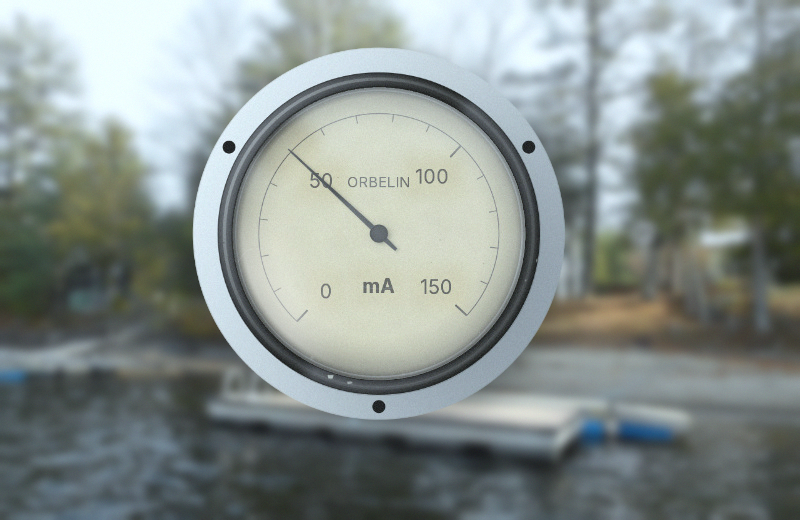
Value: 50 mA
